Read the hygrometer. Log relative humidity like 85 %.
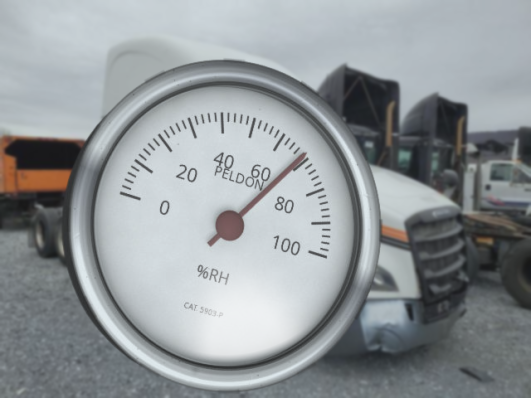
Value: 68 %
